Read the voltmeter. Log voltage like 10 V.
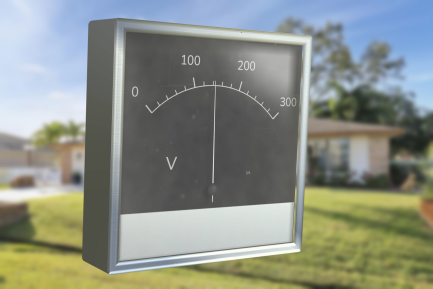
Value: 140 V
